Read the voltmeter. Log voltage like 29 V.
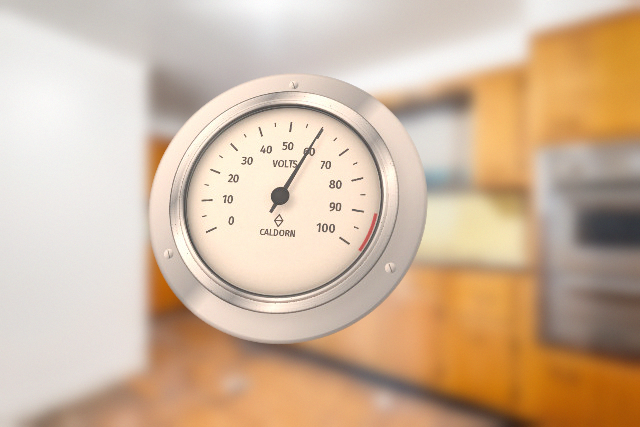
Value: 60 V
